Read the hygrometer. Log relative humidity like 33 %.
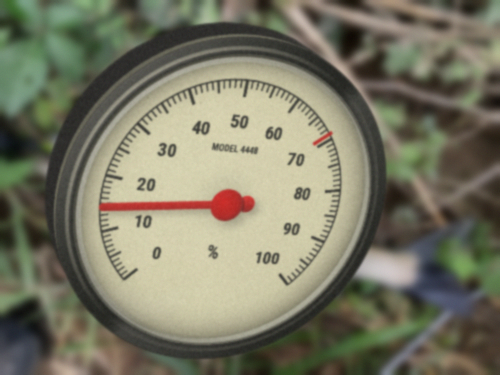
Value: 15 %
